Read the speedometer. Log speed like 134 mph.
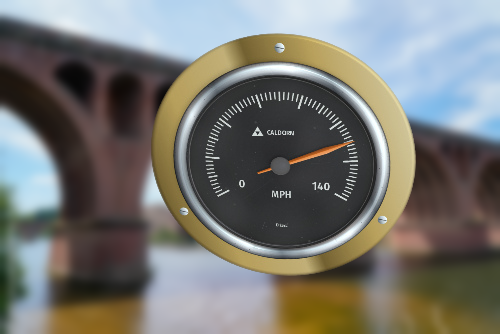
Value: 110 mph
